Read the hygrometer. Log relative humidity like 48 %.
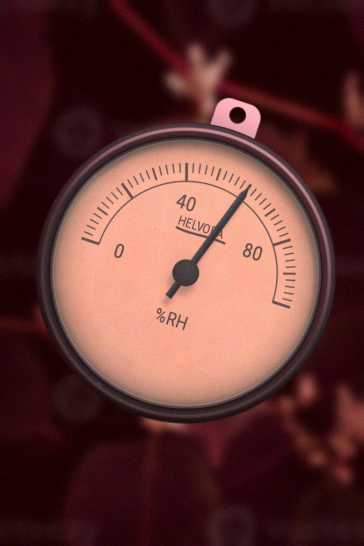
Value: 60 %
